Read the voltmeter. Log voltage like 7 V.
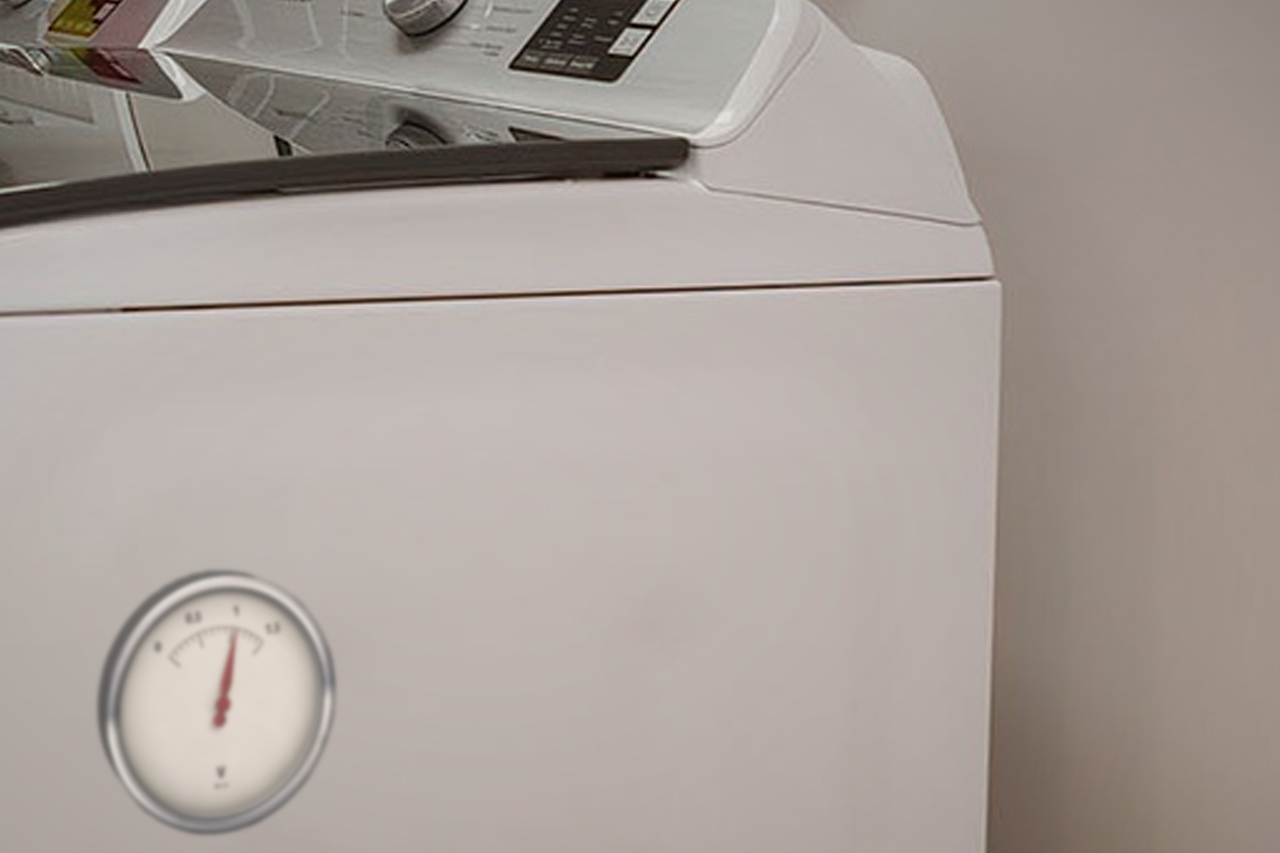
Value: 1 V
